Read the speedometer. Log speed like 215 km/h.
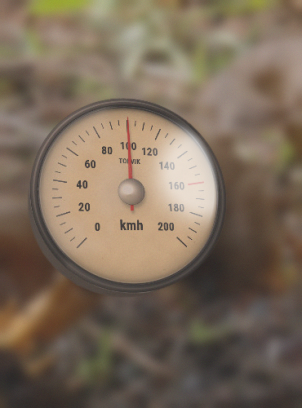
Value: 100 km/h
